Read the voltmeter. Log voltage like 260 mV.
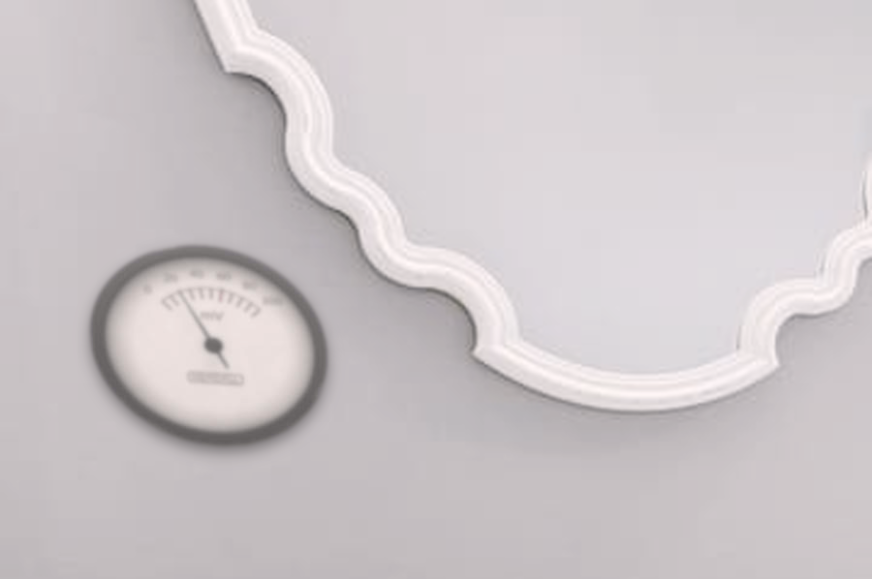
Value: 20 mV
